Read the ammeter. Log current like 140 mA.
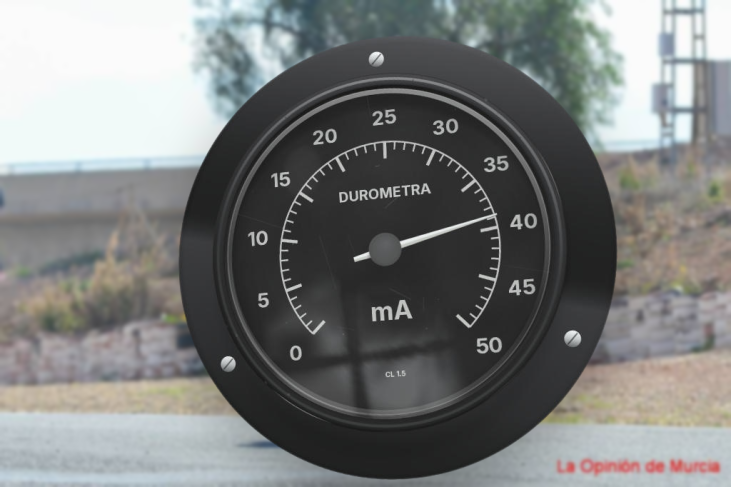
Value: 39 mA
